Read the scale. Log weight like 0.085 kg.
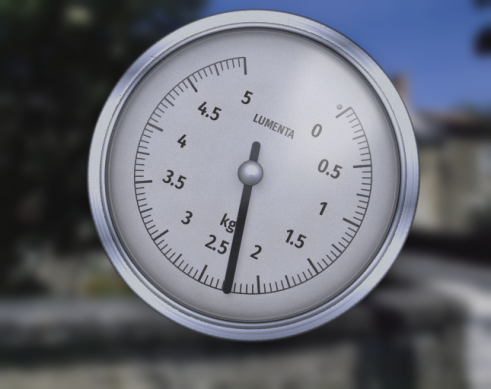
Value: 2.25 kg
